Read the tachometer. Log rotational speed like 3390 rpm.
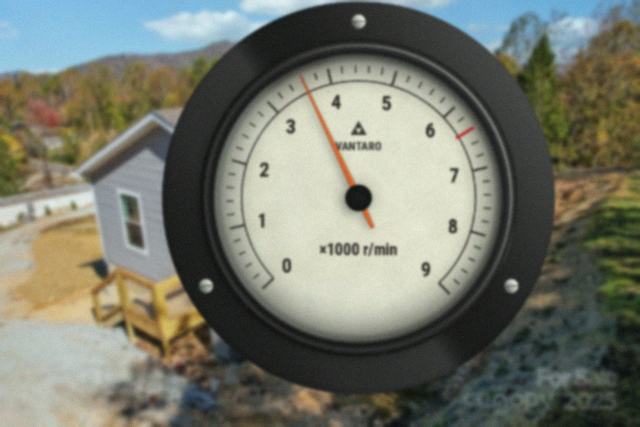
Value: 3600 rpm
